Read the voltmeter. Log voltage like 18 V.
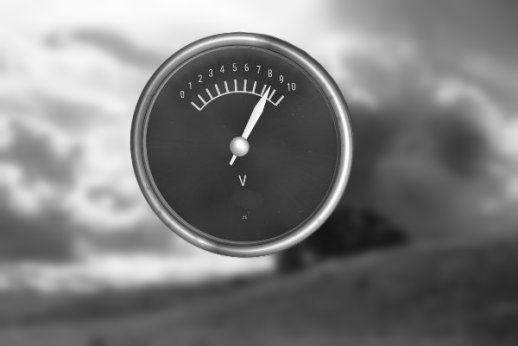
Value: 8.5 V
